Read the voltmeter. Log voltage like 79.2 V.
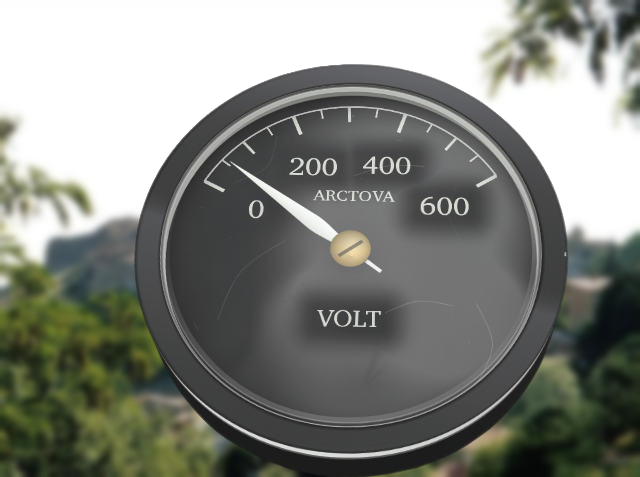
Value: 50 V
